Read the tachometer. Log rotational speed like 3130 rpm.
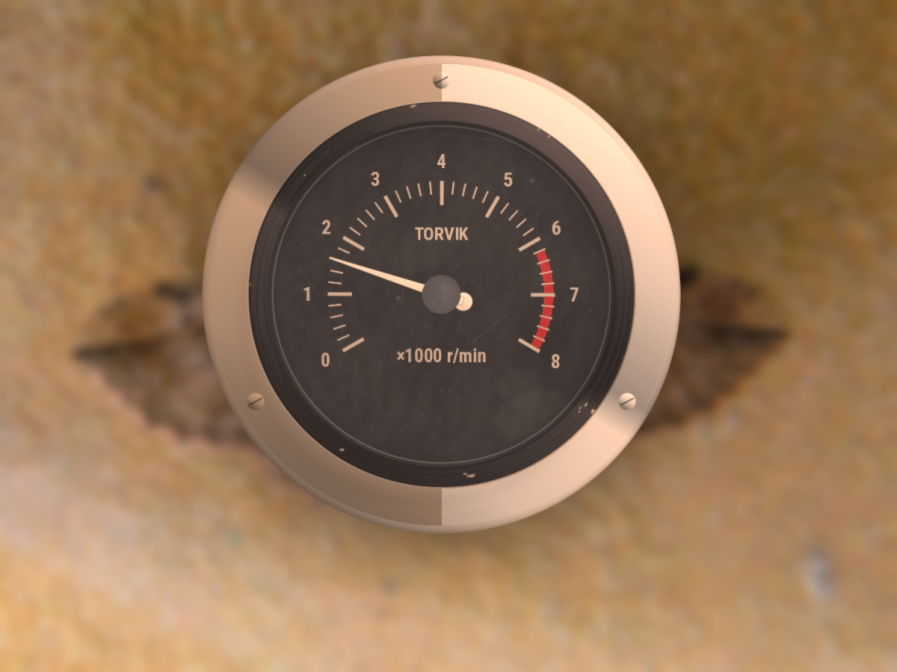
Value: 1600 rpm
